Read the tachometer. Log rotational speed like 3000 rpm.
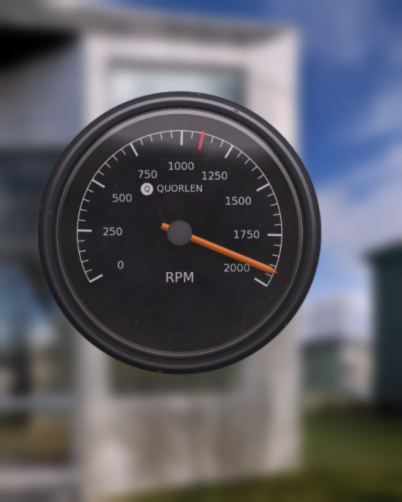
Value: 1925 rpm
